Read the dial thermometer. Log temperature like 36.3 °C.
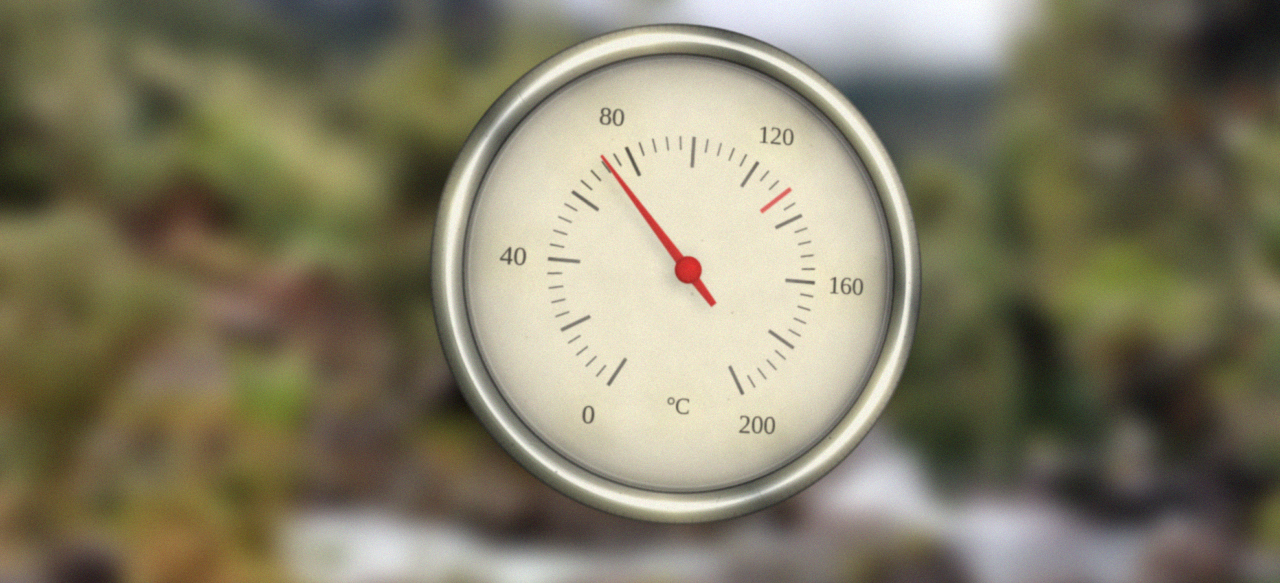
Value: 72 °C
